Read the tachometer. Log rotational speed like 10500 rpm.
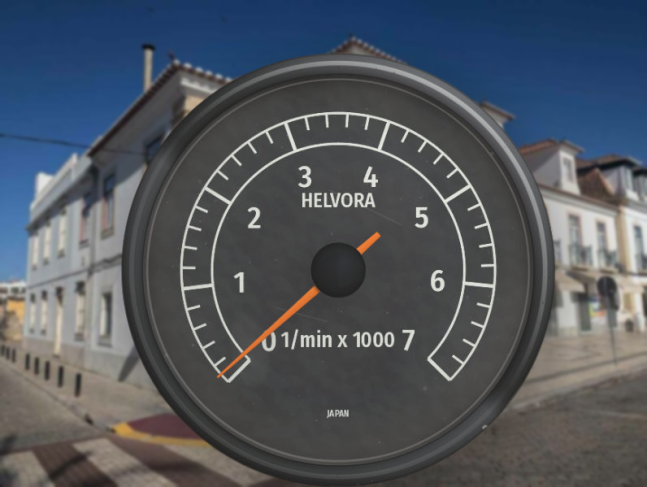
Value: 100 rpm
